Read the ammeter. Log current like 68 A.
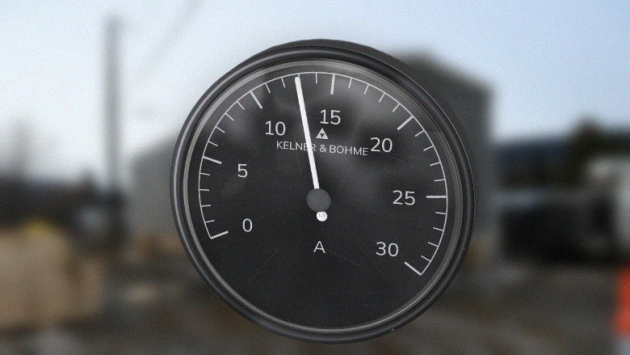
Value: 13 A
